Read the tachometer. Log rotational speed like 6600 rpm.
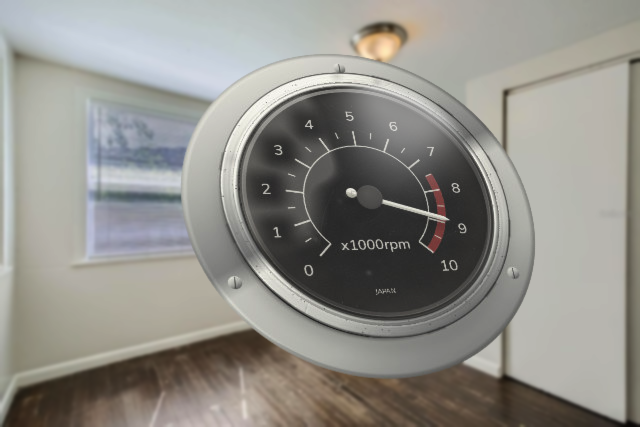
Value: 9000 rpm
